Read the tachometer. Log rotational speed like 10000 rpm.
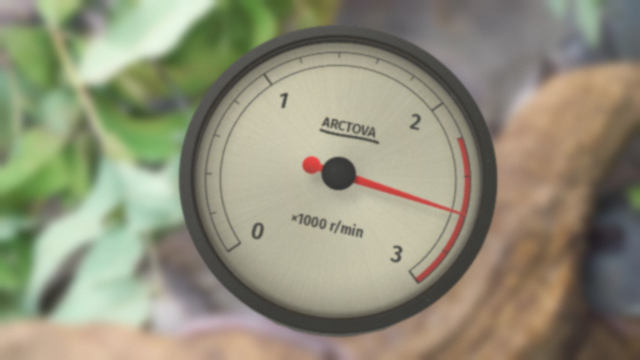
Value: 2600 rpm
